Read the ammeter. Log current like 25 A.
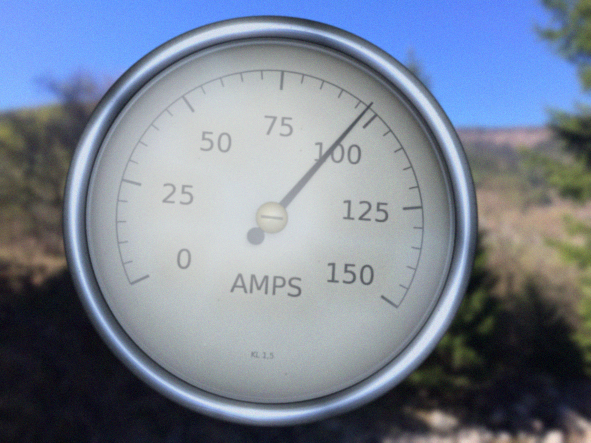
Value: 97.5 A
